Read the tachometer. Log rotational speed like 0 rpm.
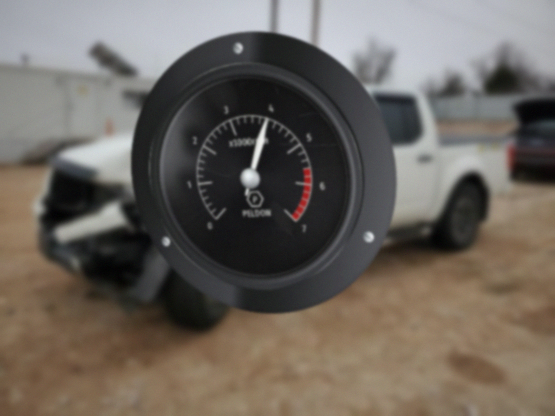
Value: 4000 rpm
